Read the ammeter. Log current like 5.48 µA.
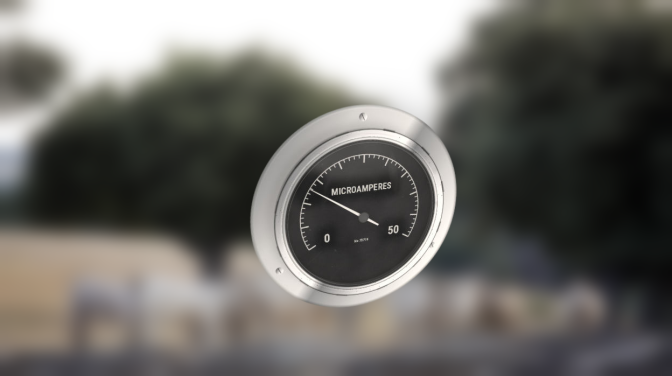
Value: 13 µA
